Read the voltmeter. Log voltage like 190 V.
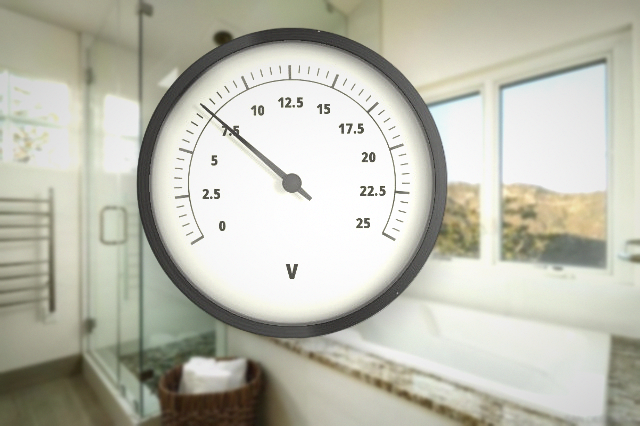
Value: 7.5 V
